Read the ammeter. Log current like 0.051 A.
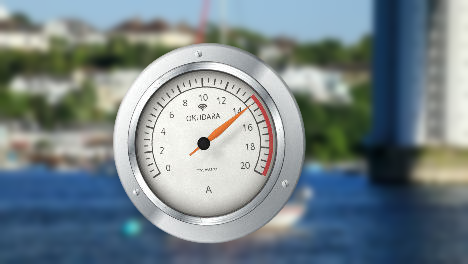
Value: 14.5 A
